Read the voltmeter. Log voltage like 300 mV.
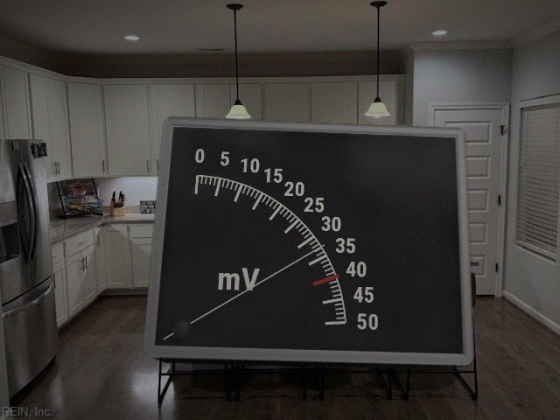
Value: 33 mV
